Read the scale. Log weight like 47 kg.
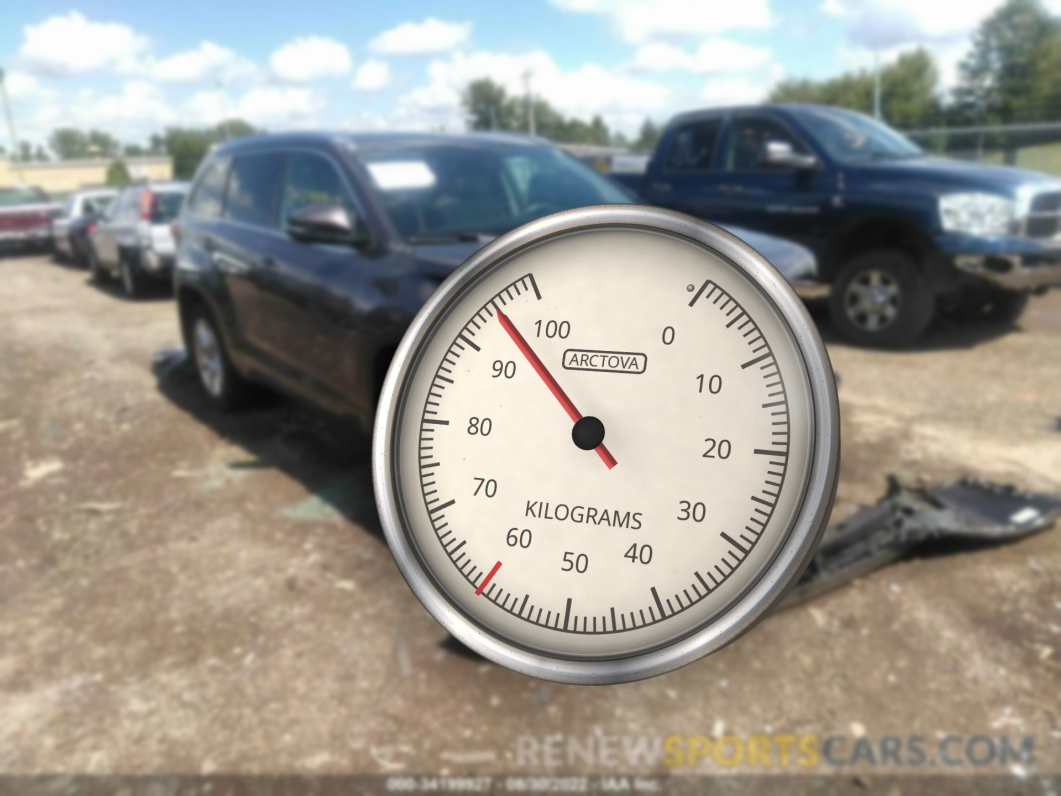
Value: 95 kg
